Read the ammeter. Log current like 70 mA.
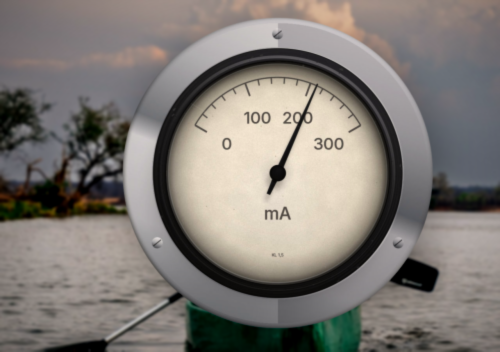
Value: 210 mA
